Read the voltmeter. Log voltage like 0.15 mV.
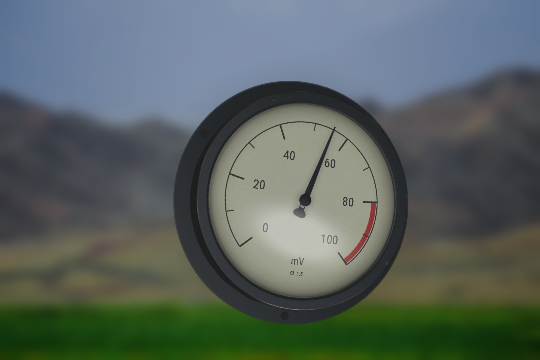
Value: 55 mV
